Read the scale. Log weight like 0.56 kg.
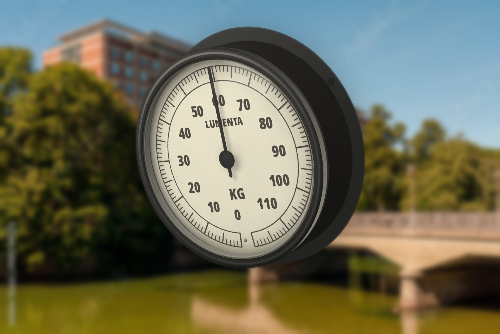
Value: 60 kg
